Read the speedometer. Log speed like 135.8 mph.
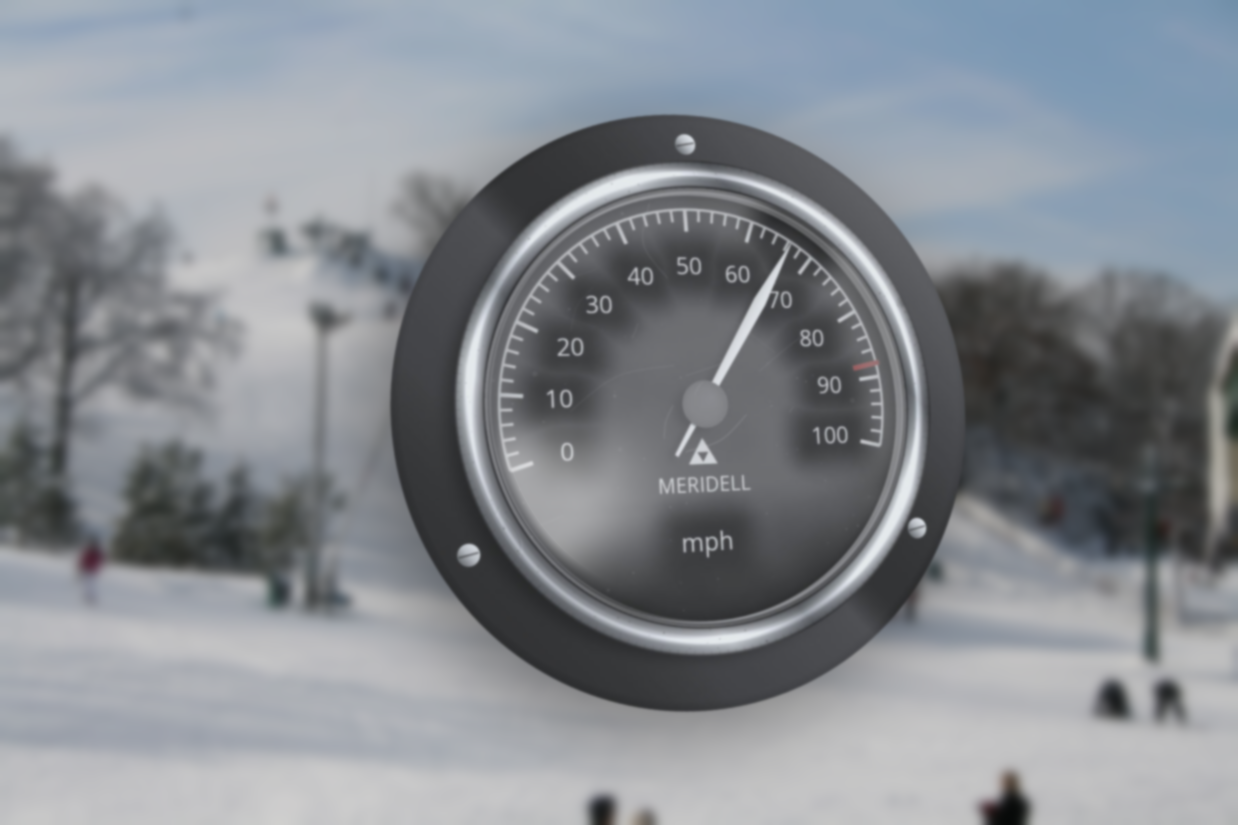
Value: 66 mph
